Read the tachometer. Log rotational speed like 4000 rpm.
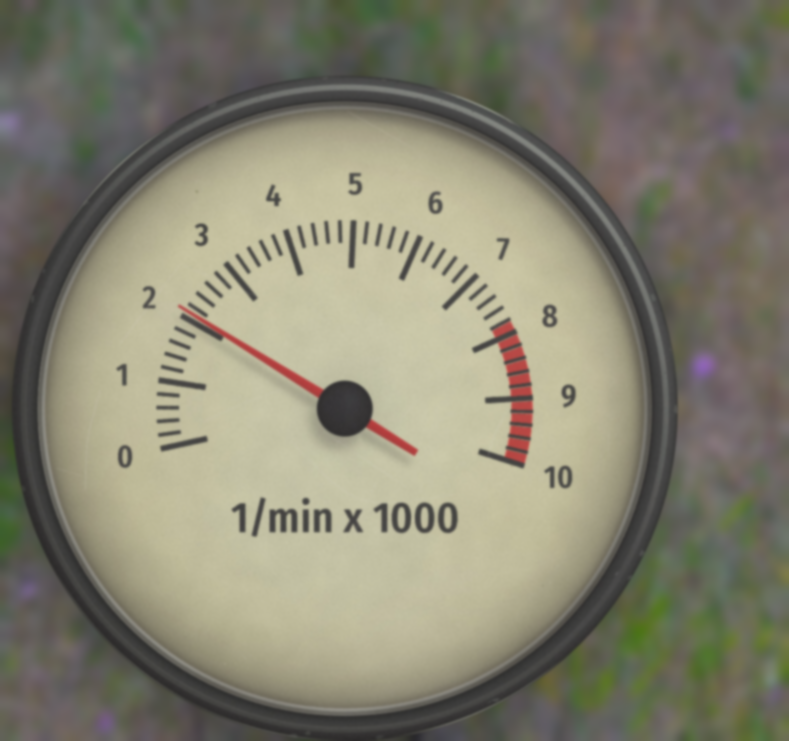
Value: 2100 rpm
